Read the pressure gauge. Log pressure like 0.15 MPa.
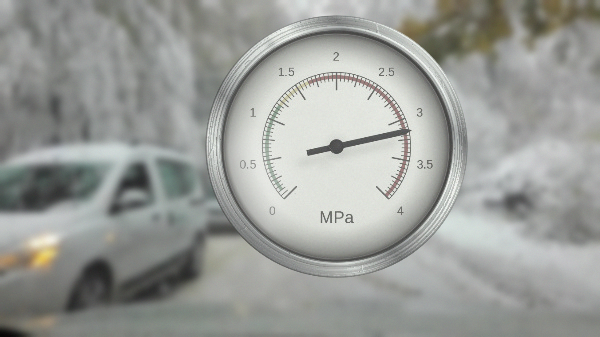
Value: 3.15 MPa
